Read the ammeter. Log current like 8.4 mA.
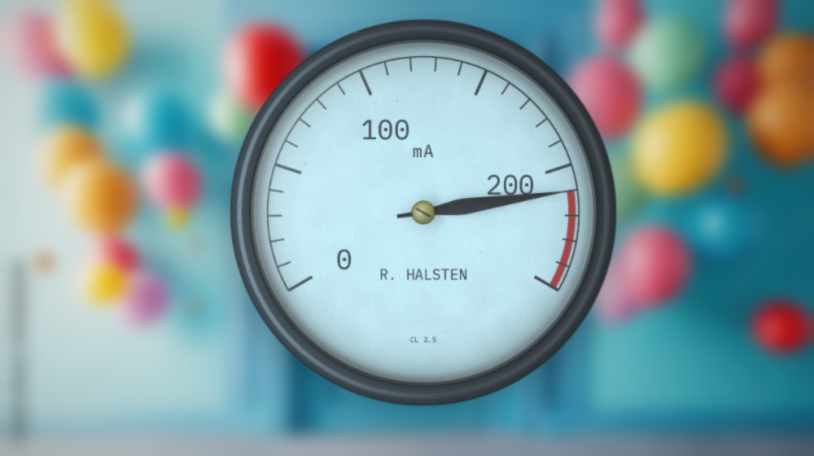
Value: 210 mA
